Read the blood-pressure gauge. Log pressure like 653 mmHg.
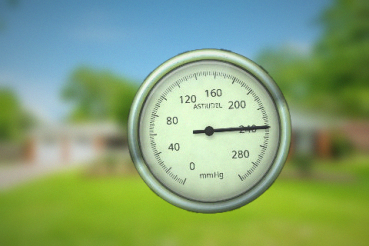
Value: 240 mmHg
